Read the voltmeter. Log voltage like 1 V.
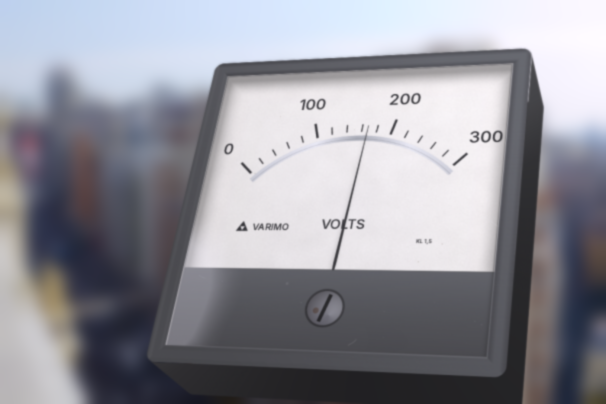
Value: 170 V
